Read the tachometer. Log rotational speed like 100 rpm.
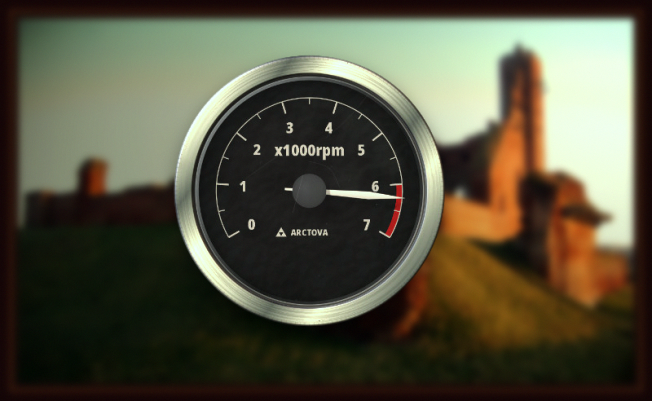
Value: 6250 rpm
